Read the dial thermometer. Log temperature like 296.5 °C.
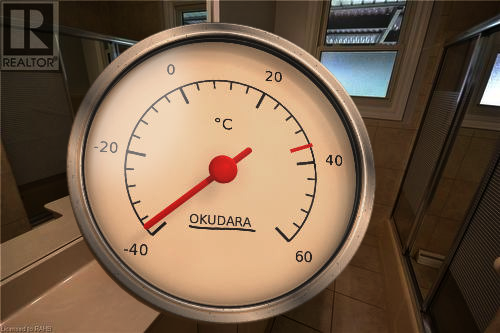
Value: -38 °C
